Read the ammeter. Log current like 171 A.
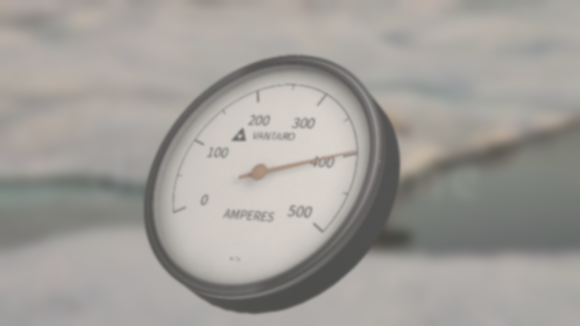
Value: 400 A
